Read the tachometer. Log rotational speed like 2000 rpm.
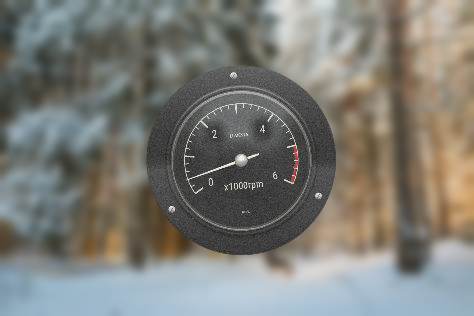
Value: 400 rpm
